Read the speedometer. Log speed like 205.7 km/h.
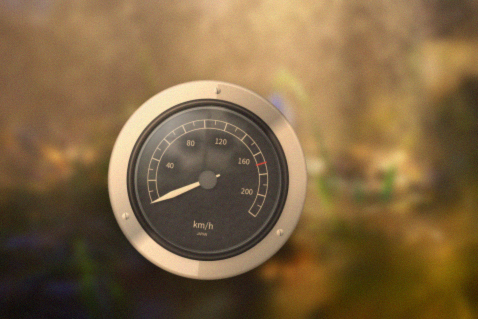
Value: 0 km/h
